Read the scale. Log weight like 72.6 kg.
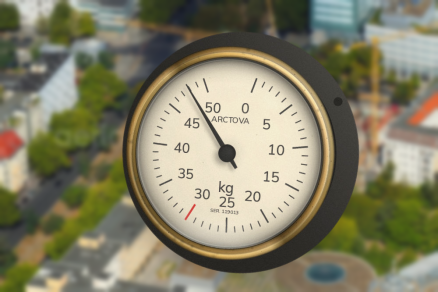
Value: 48 kg
